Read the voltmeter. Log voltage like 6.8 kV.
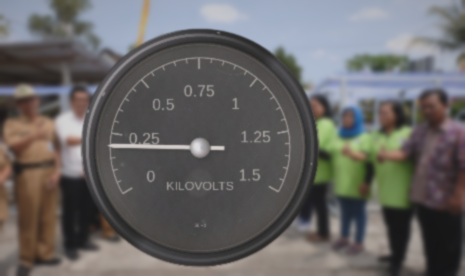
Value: 0.2 kV
